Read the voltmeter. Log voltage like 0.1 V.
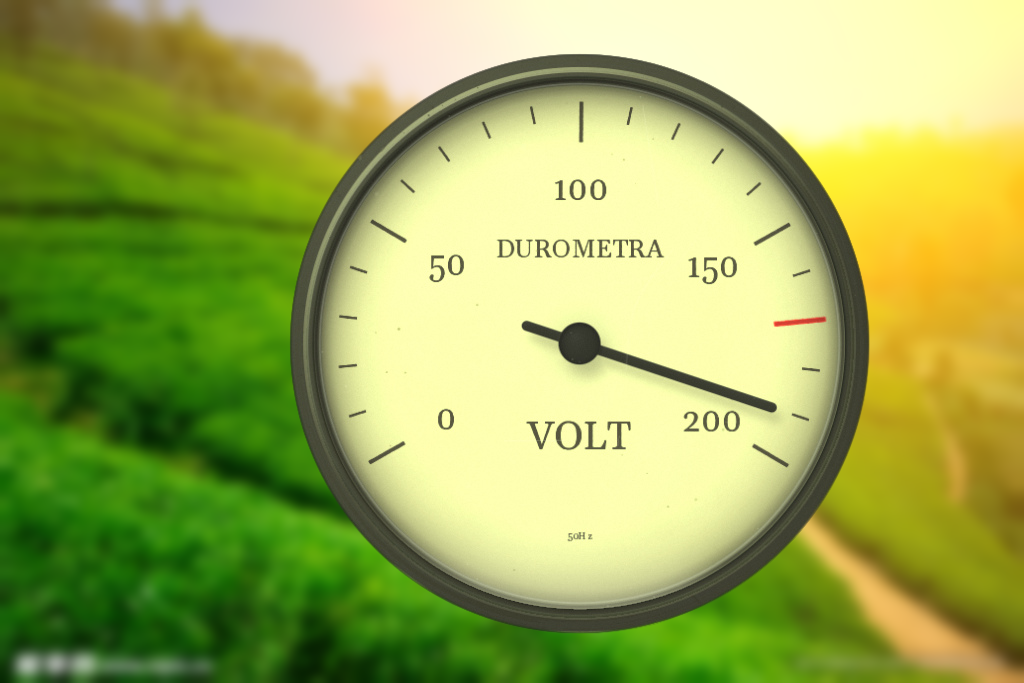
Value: 190 V
